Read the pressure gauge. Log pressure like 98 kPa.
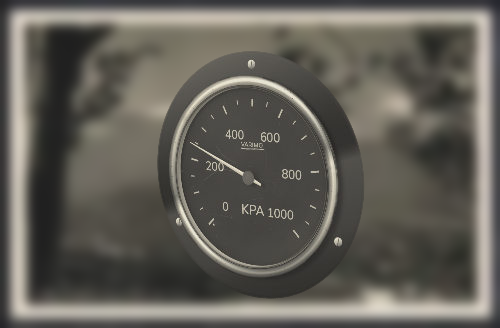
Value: 250 kPa
